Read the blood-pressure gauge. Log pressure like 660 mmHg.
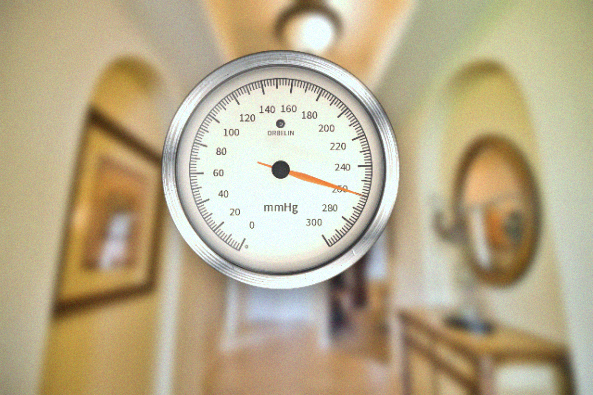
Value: 260 mmHg
